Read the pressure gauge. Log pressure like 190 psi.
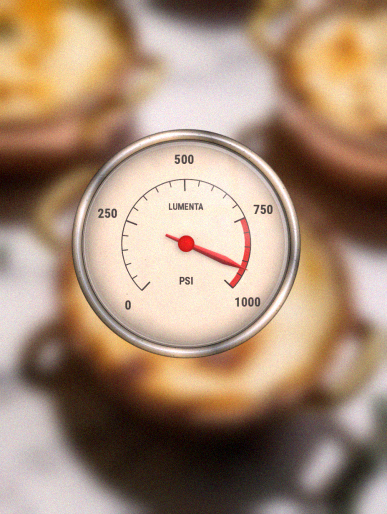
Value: 925 psi
